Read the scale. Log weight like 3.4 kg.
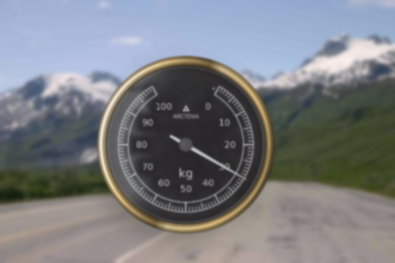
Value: 30 kg
